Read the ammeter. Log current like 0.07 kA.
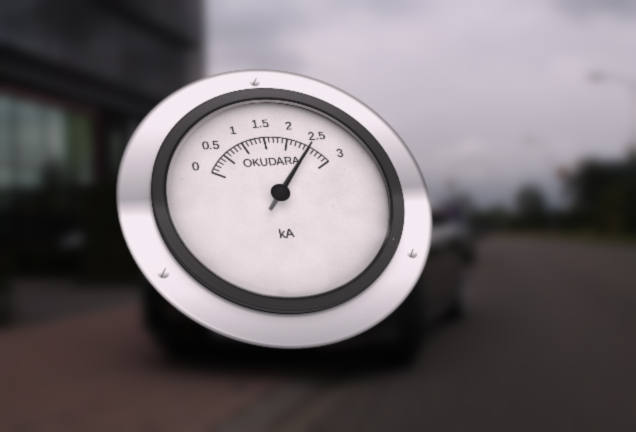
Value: 2.5 kA
